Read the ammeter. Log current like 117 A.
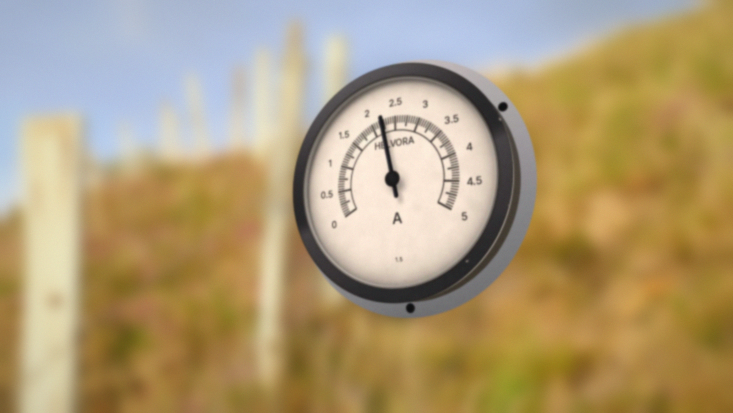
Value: 2.25 A
